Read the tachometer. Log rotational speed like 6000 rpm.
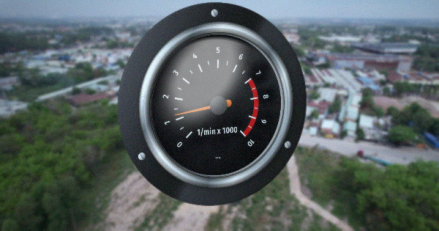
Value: 1250 rpm
